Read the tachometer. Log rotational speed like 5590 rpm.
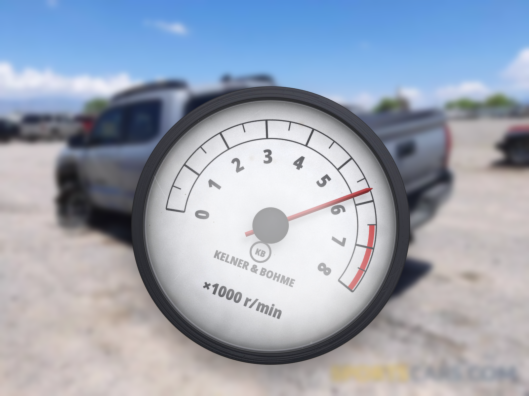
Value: 5750 rpm
